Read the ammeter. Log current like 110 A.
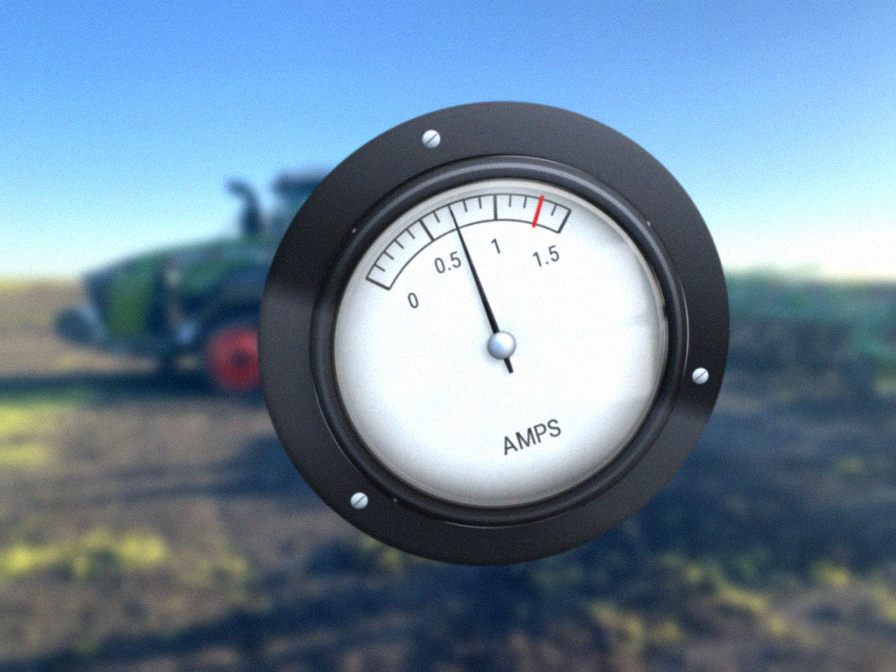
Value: 0.7 A
